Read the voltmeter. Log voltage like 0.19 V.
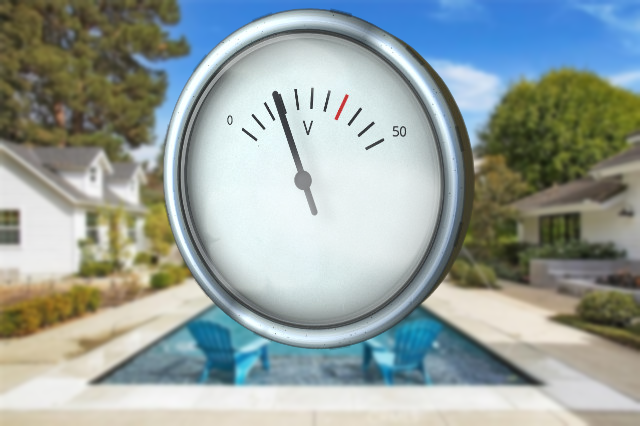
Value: 15 V
